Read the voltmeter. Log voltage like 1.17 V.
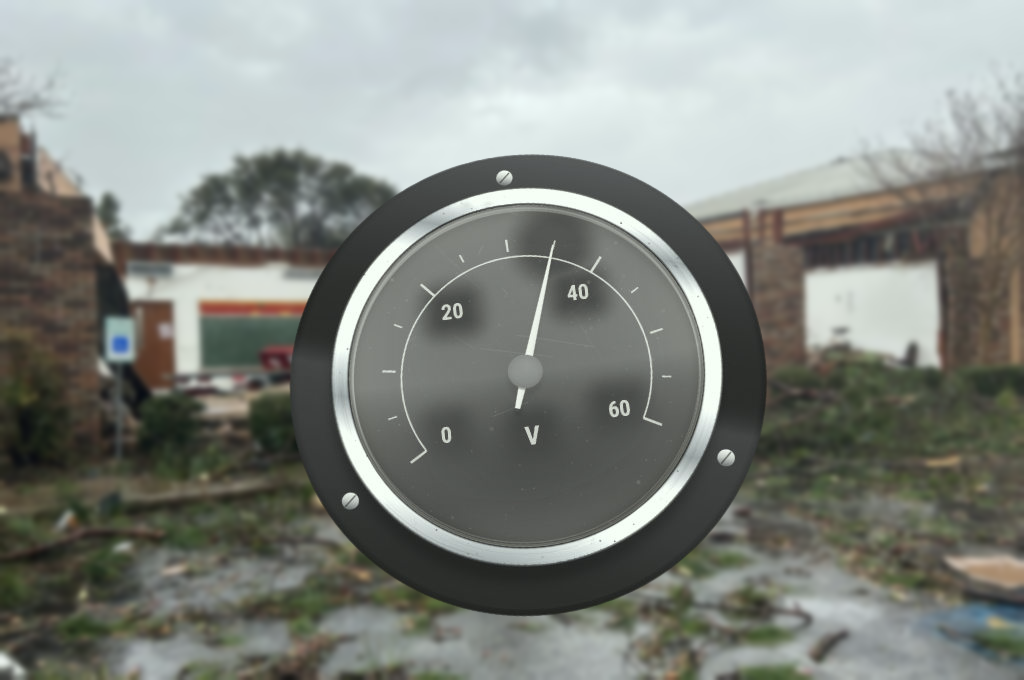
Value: 35 V
